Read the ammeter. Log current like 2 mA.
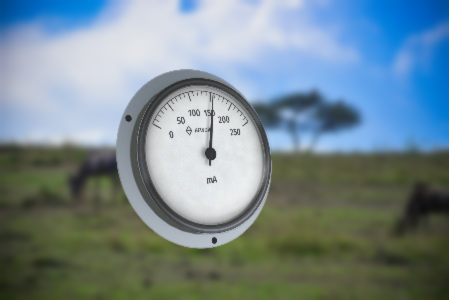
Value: 150 mA
